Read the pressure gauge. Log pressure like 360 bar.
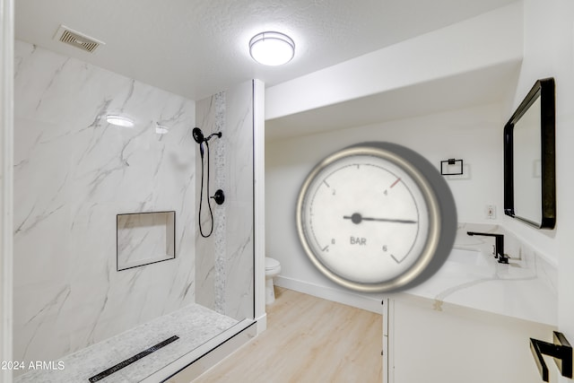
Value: 5 bar
